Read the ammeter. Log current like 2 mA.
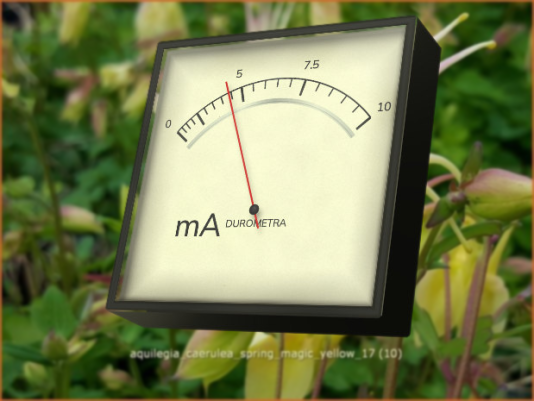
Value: 4.5 mA
